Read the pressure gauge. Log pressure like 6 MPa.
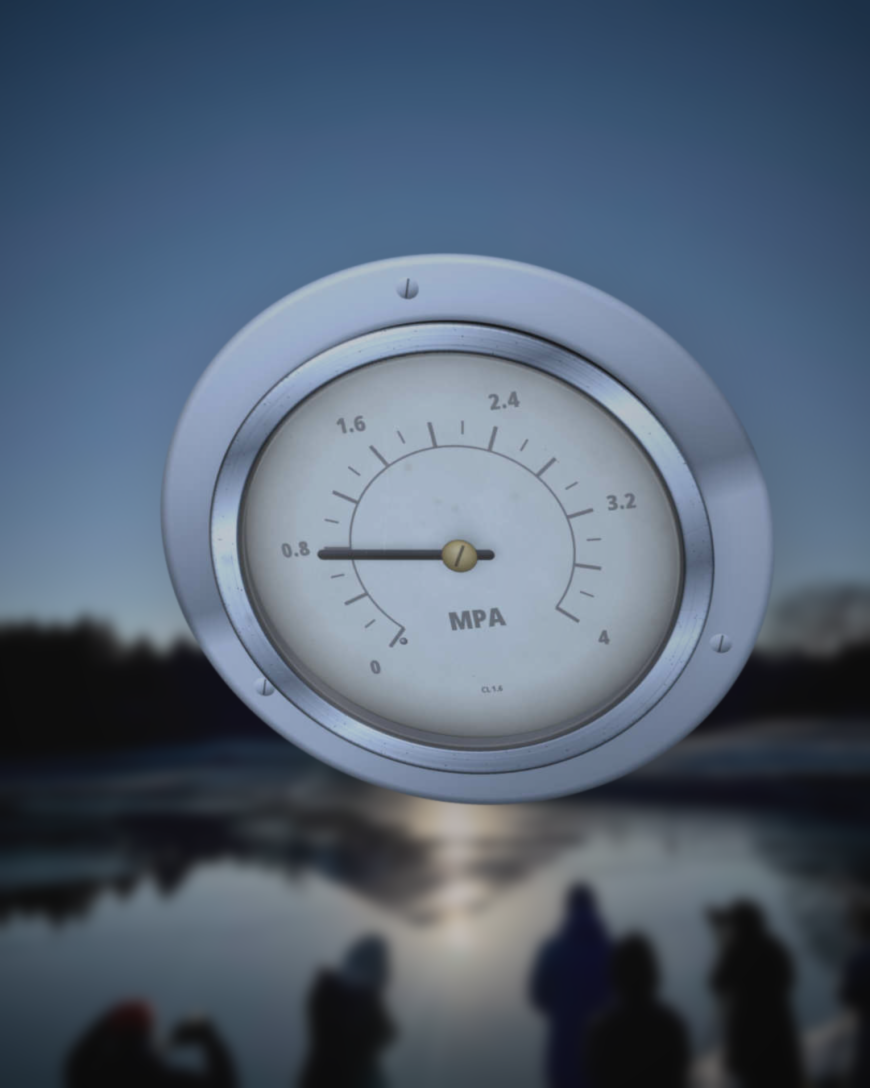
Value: 0.8 MPa
